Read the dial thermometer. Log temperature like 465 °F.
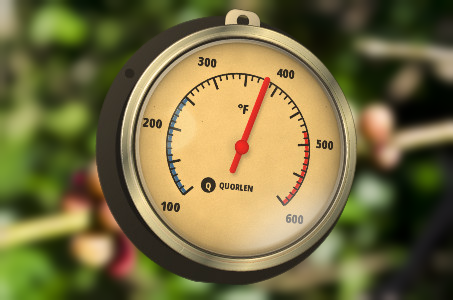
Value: 380 °F
